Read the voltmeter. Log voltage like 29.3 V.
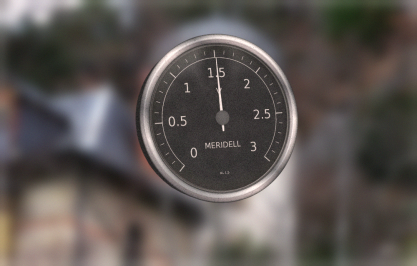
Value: 1.5 V
